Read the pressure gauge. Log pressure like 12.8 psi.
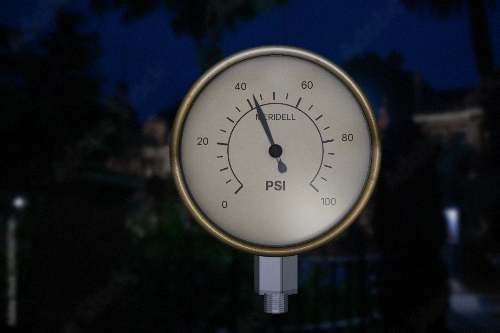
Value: 42.5 psi
